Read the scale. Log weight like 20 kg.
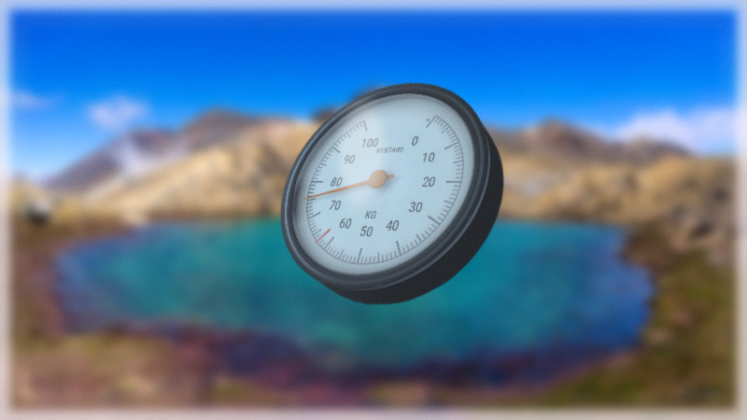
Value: 75 kg
